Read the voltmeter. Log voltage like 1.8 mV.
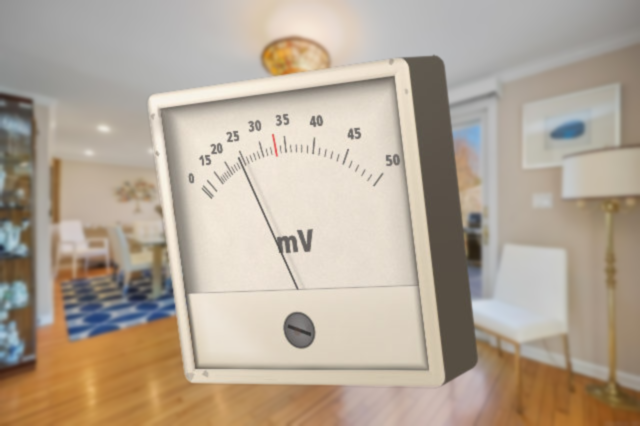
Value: 25 mV
